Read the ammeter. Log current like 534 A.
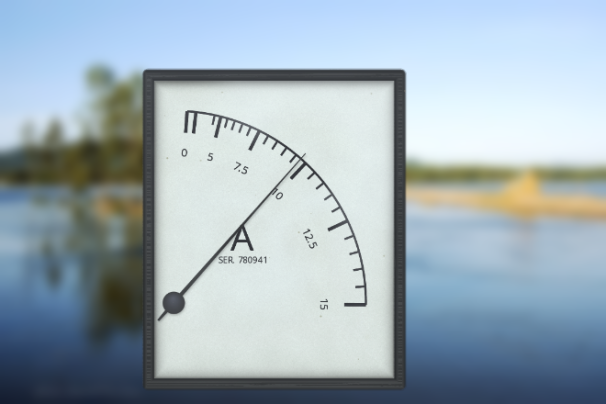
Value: 9.75 A
